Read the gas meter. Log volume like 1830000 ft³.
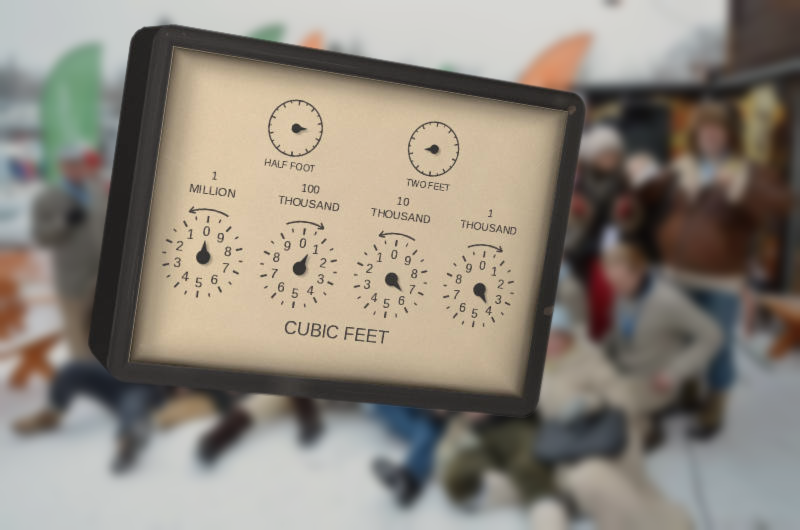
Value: 6400 ft³
